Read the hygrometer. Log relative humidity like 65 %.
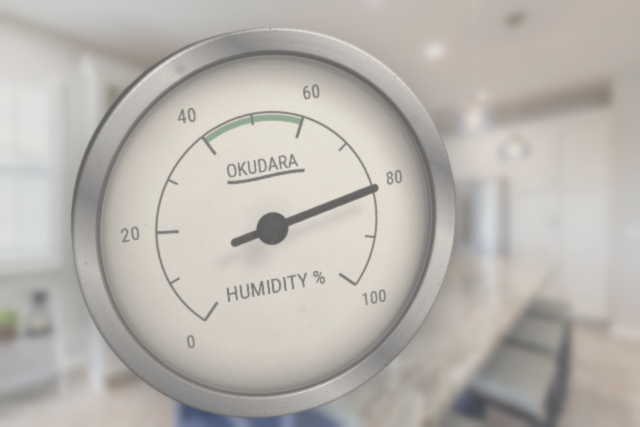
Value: 80 %
